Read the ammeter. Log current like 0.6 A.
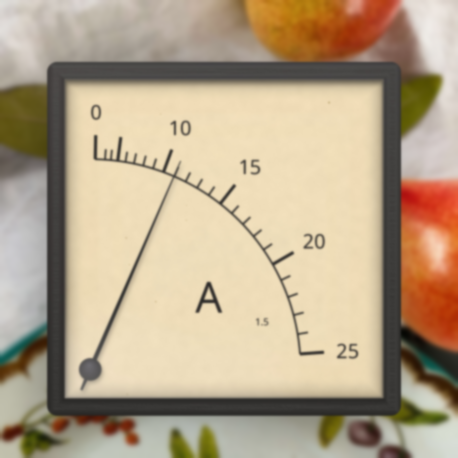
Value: 11 A
